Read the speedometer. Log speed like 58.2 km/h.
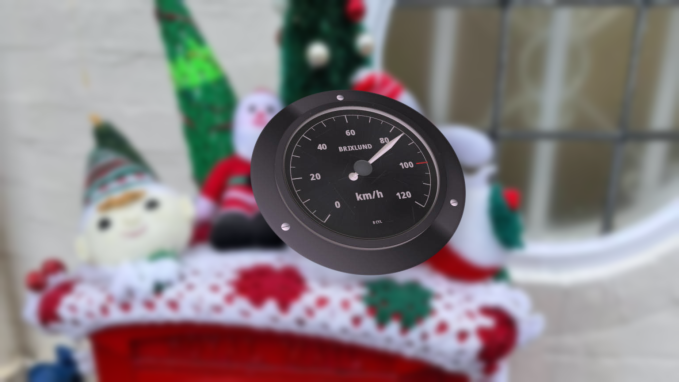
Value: 85 km/h
